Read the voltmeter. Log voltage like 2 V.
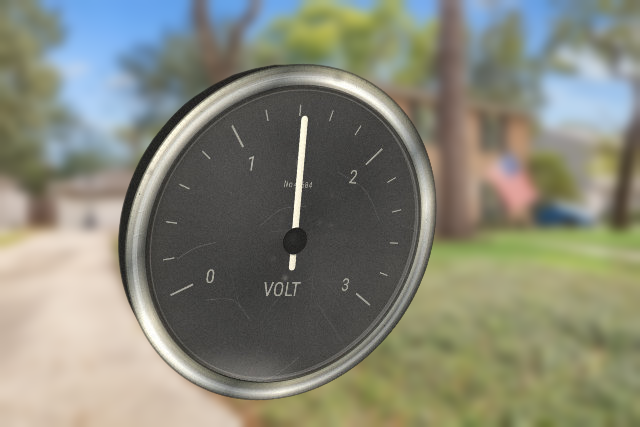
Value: 1.4 V
